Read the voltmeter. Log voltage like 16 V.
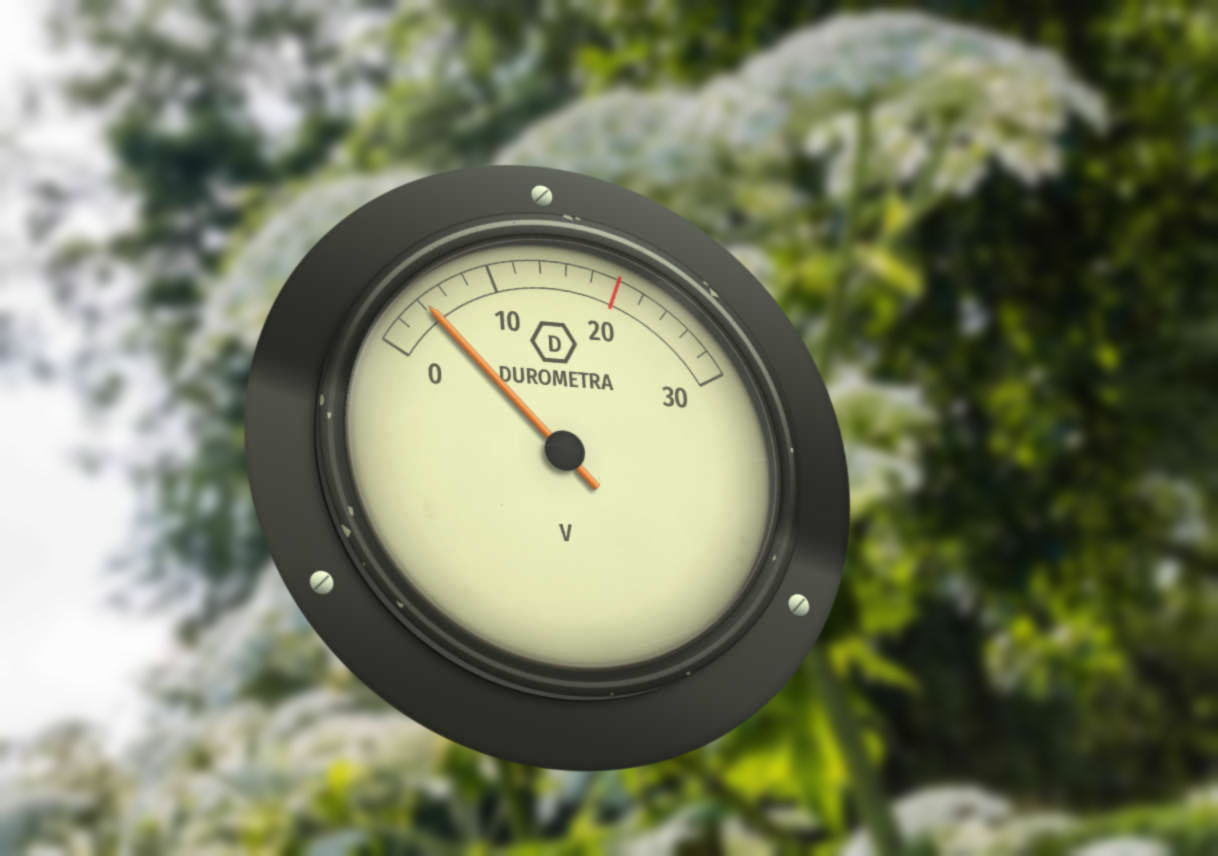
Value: 4 V
